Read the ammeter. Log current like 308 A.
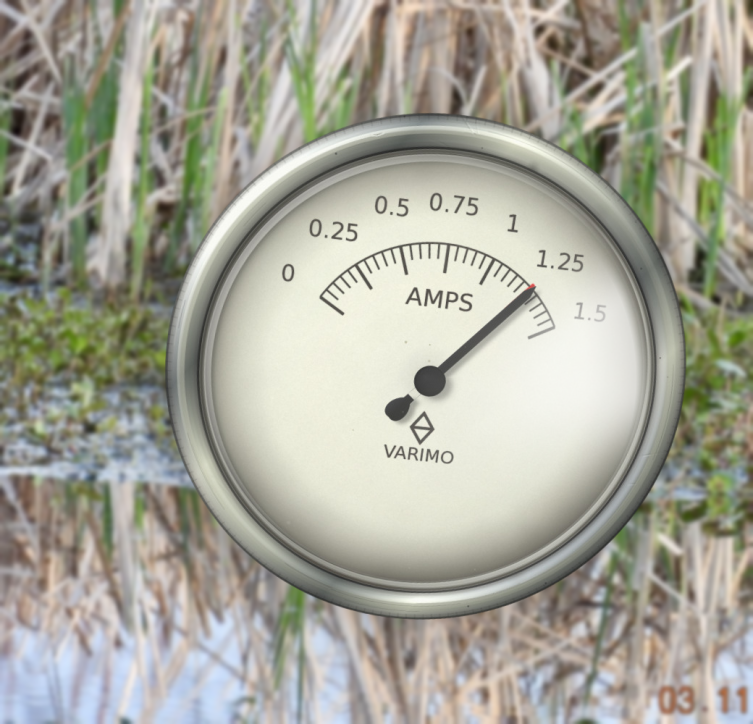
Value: 1.25 A
